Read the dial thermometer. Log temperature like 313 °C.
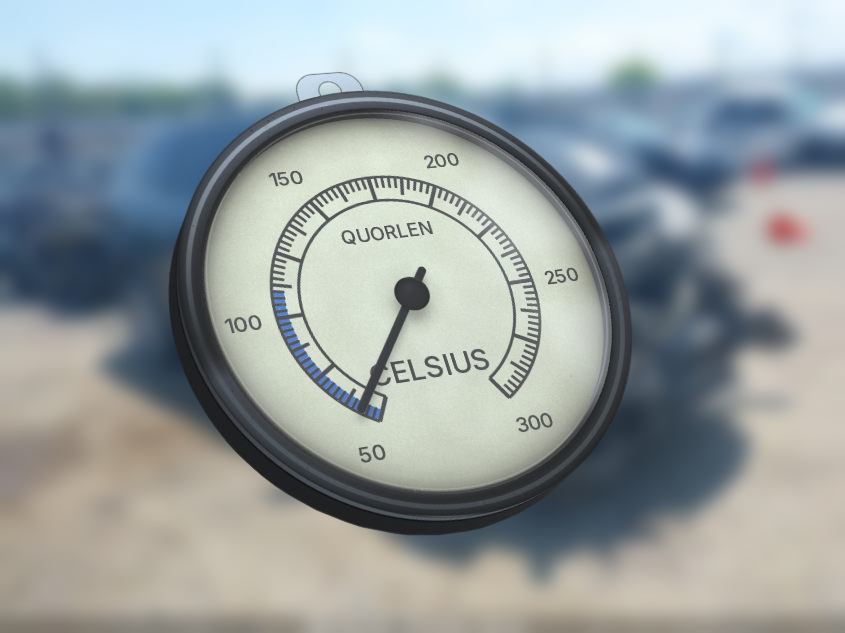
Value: 57.5 °C
